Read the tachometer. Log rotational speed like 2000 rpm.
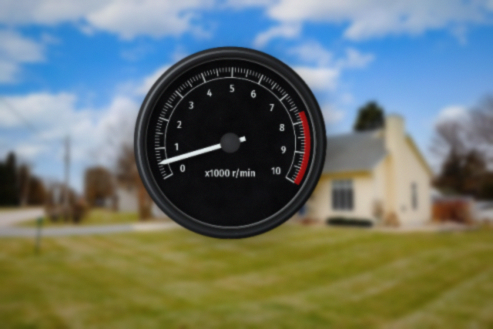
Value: 500 rpm
